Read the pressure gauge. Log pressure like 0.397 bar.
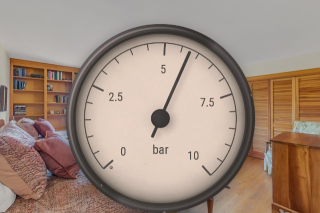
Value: 5.75 bar
